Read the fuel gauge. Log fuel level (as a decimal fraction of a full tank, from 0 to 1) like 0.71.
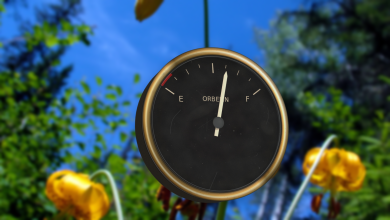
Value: 0.625
